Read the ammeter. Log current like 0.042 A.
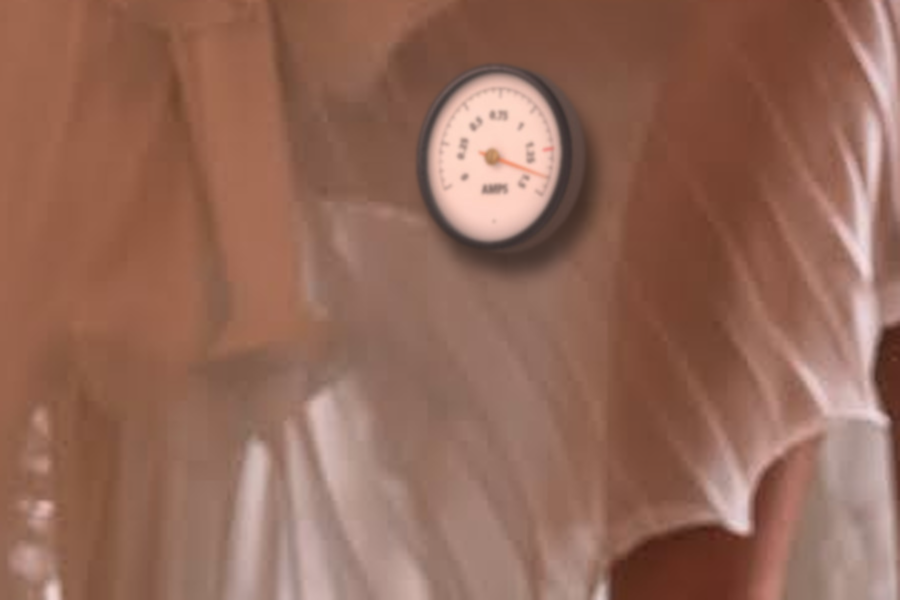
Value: 1.4 A
